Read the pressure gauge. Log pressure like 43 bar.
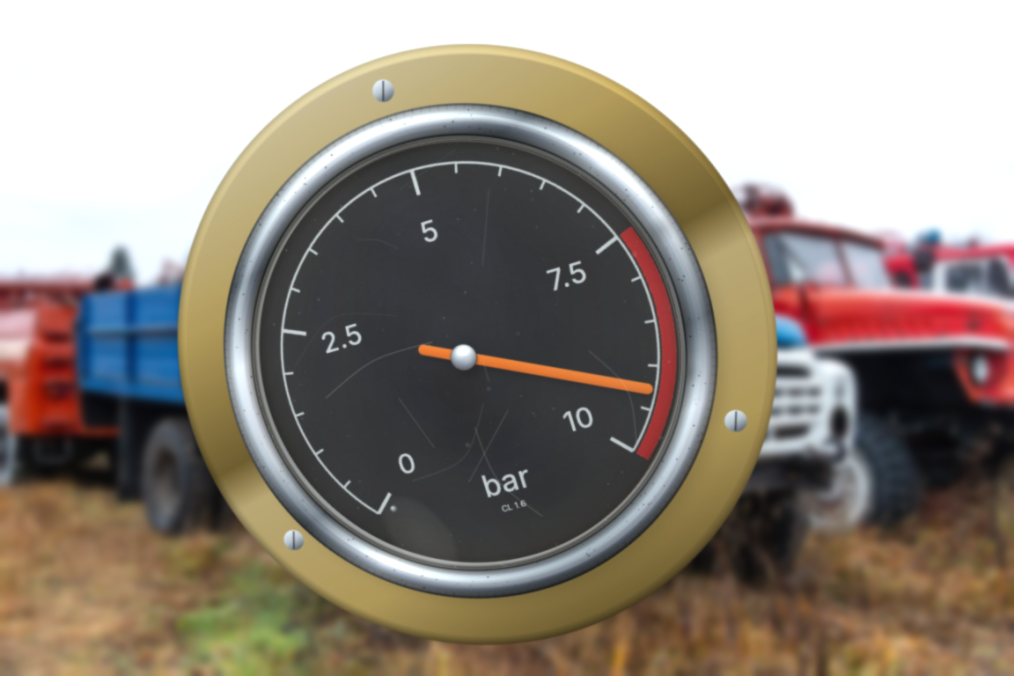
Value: 9.25 bar
